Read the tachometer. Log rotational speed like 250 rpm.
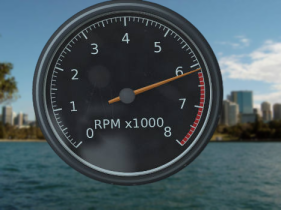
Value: 6100 rpm
